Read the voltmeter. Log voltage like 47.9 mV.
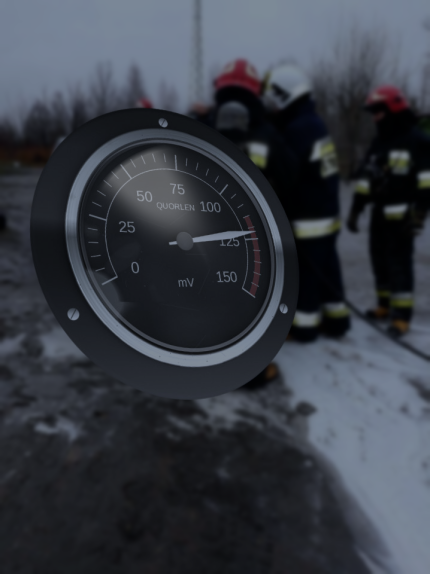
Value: 122.5 mV
